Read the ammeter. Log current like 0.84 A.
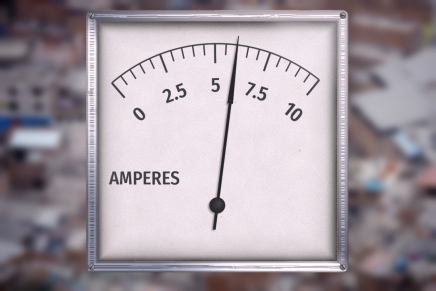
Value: 6 A
